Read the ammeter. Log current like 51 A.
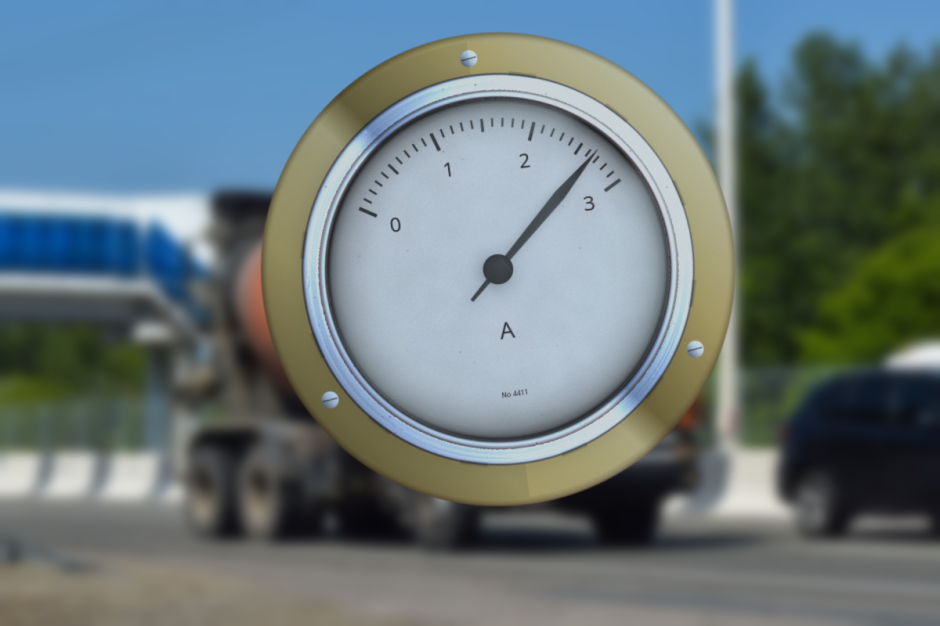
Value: 2.65 A
